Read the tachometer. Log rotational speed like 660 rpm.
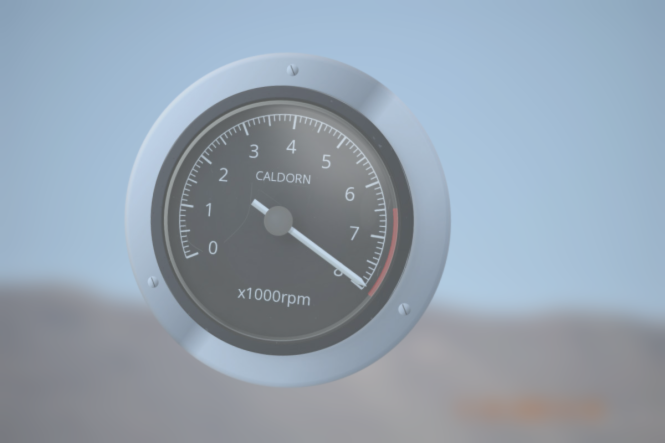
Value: 7900 rpm
